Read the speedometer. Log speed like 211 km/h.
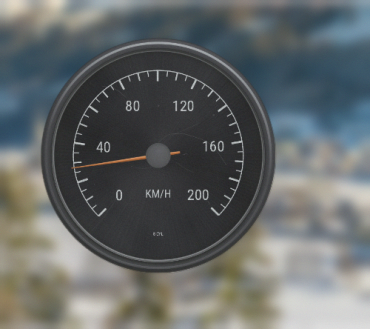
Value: 27.5 km/h
